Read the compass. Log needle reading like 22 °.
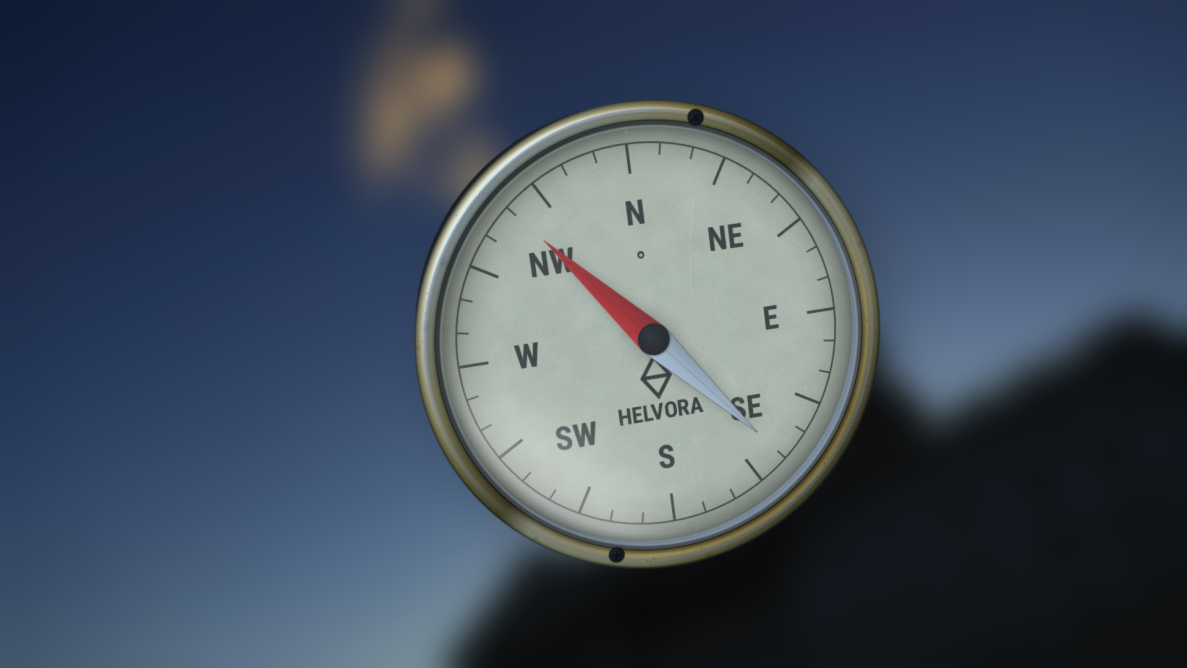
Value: 320 °
